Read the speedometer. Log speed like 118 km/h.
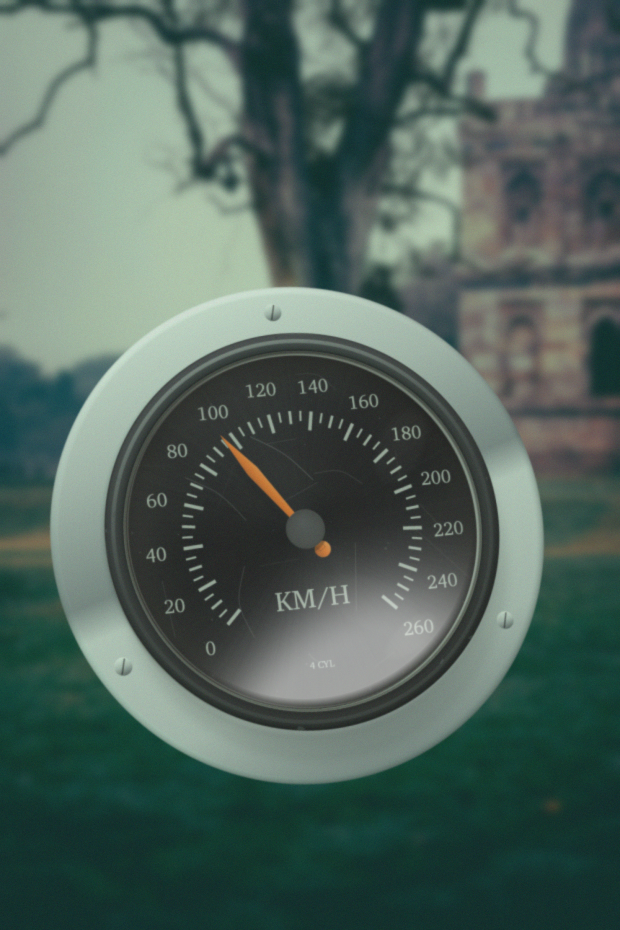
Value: 95 km/h
